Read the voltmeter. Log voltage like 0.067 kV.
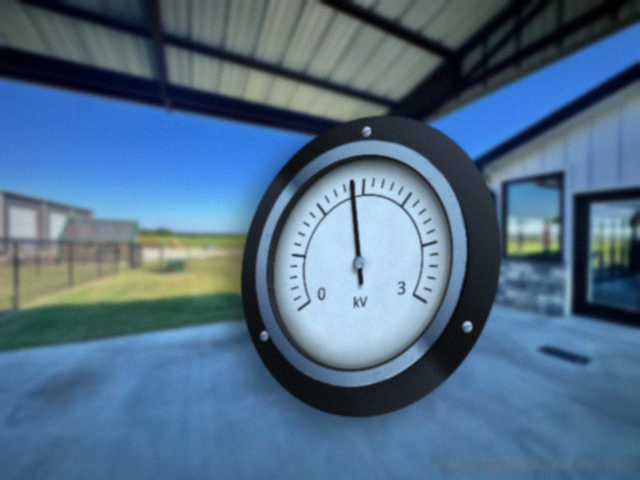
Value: 1.4 kV
